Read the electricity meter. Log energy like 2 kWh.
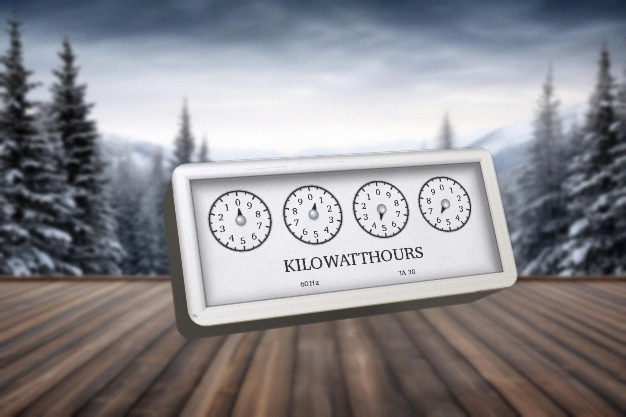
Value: 46 kWh
